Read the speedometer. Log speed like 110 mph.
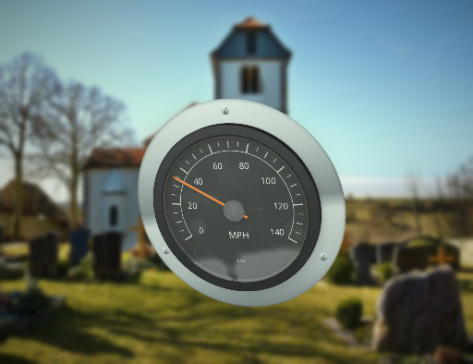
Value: 35 mph
